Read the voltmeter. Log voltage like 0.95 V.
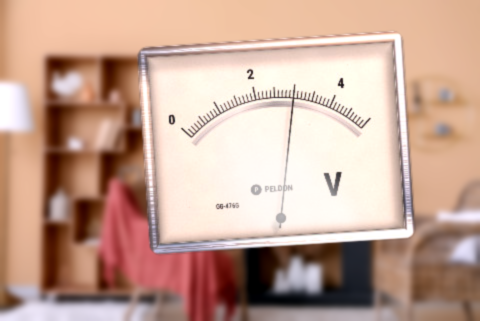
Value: 3 V
